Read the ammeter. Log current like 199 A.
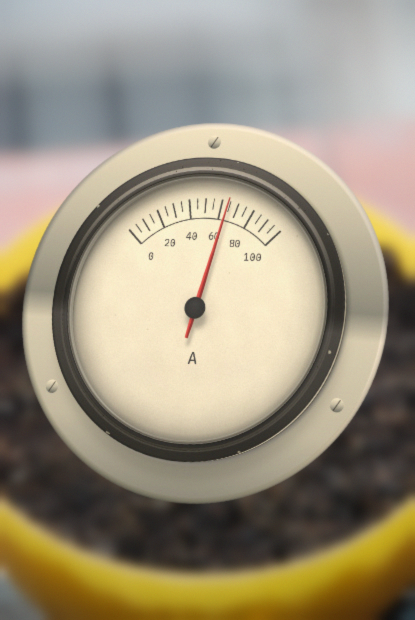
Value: 65 A
